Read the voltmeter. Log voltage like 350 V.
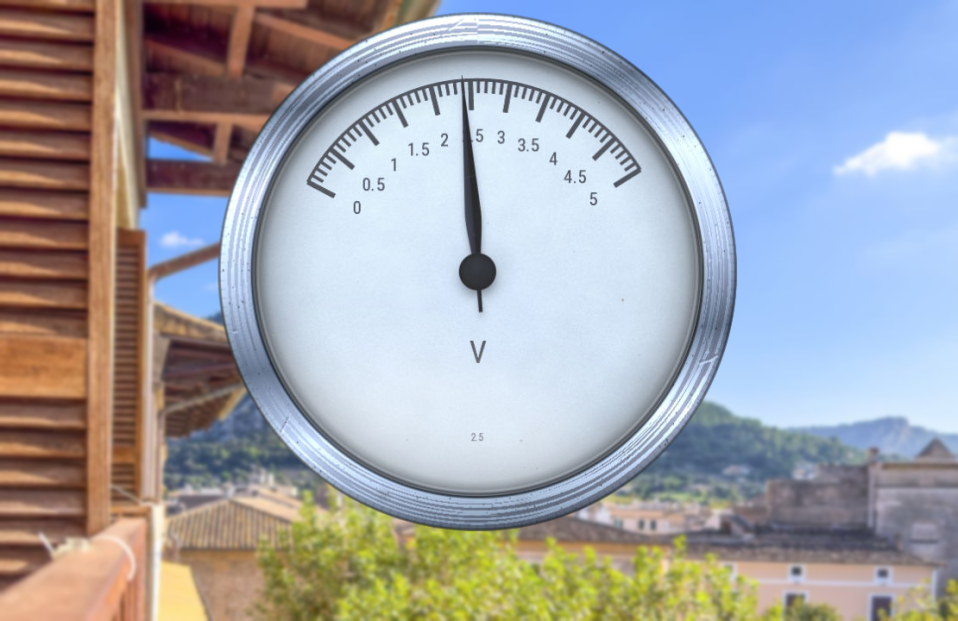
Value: 2.4 V
